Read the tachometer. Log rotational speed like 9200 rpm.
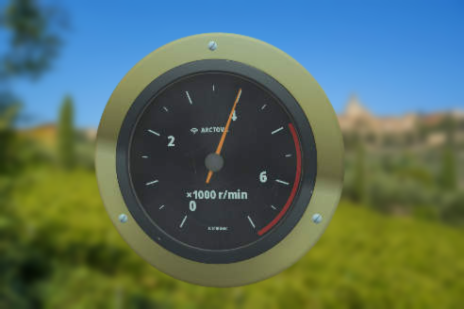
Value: 4000 rpm
